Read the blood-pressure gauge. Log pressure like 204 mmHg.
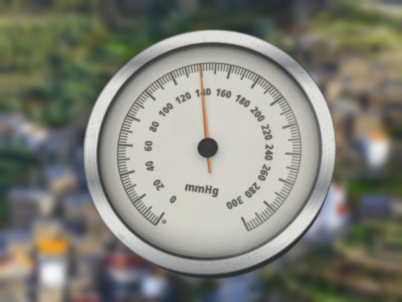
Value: 140 mmHg
